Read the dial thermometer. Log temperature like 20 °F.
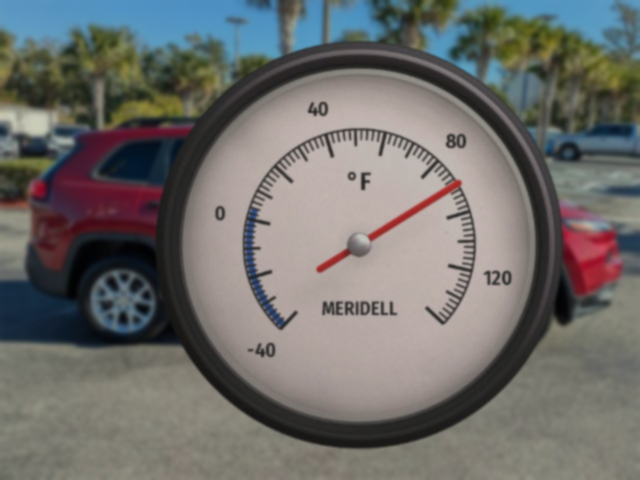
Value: 90 °F
